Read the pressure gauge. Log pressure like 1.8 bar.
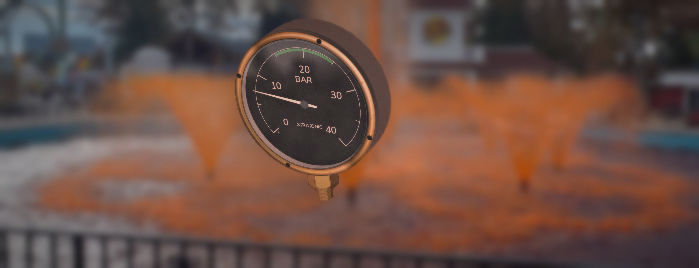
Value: 7.5 bar
